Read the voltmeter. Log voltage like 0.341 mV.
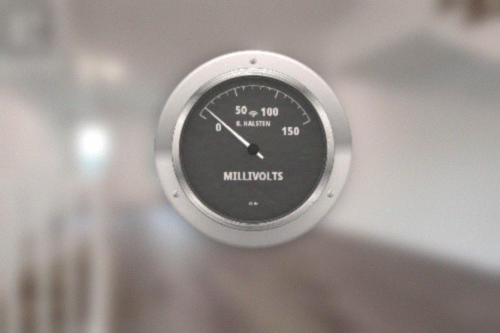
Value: 10 mV
